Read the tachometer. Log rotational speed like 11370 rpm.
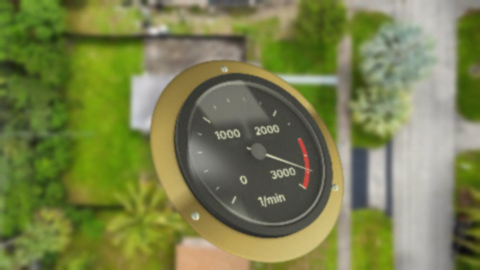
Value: 2800 rpm
